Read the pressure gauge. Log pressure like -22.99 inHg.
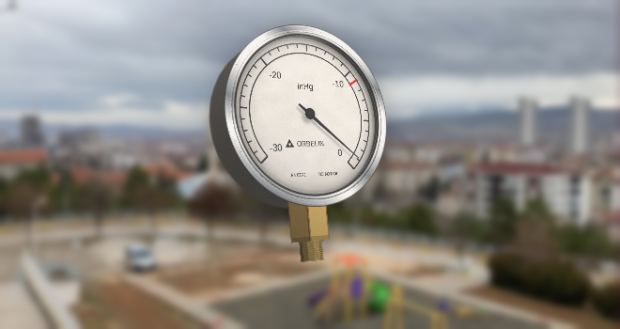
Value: -1 inHg
